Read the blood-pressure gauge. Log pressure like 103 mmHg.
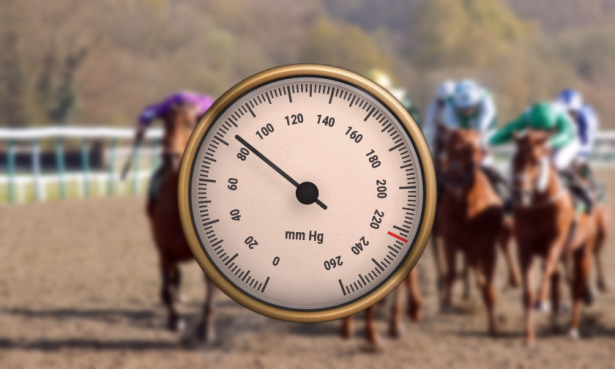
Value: 86 mmHg
